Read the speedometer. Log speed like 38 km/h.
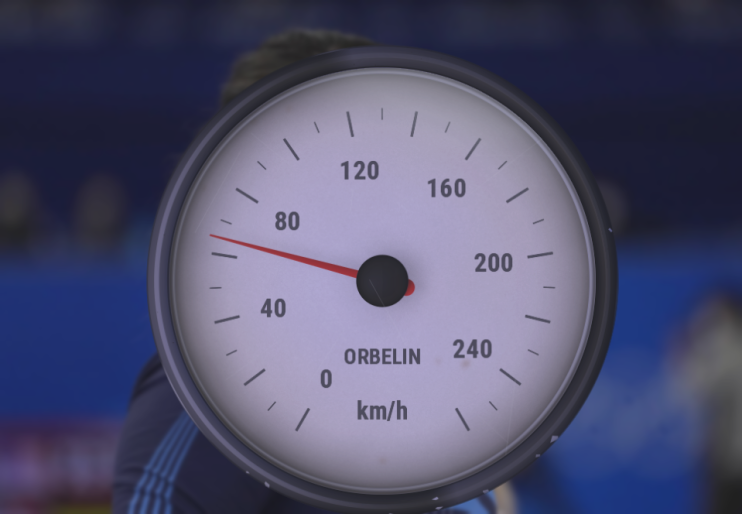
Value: 65 km/h
